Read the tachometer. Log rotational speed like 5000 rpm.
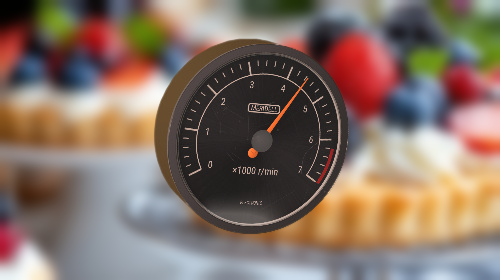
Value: 4400 rpm
